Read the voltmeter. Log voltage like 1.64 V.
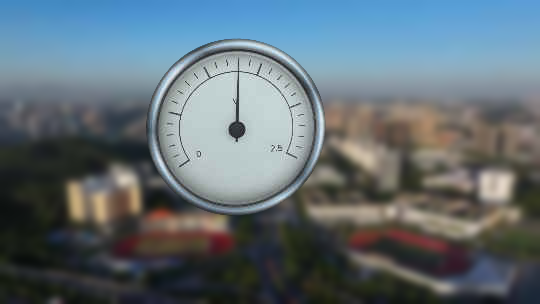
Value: 1.3 V
